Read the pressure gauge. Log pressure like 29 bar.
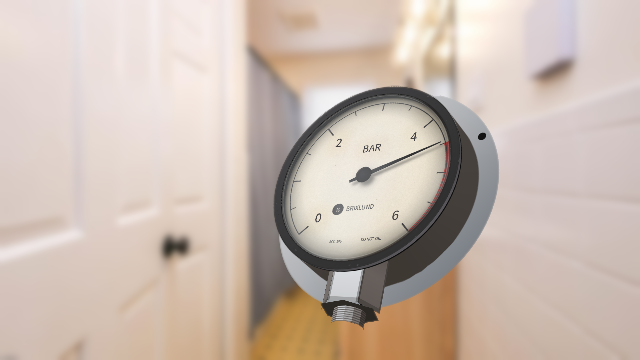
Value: 4.5 bar
